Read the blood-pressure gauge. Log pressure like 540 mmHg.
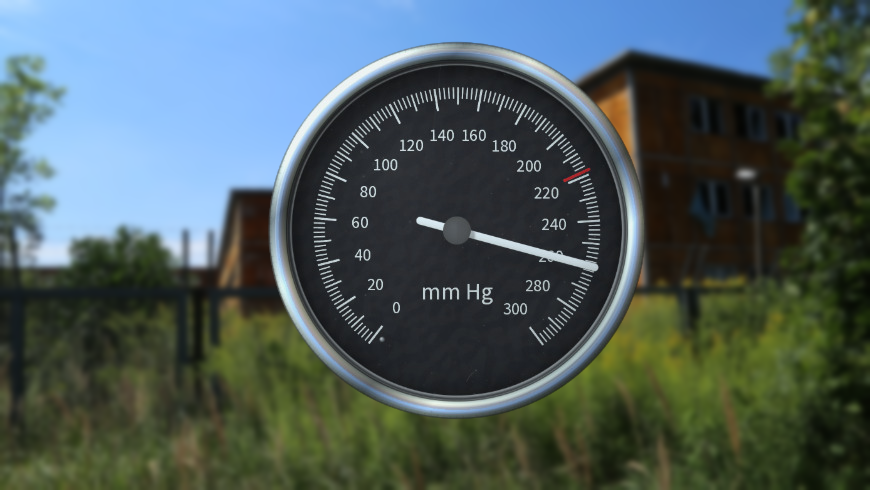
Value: 260 mmHg
